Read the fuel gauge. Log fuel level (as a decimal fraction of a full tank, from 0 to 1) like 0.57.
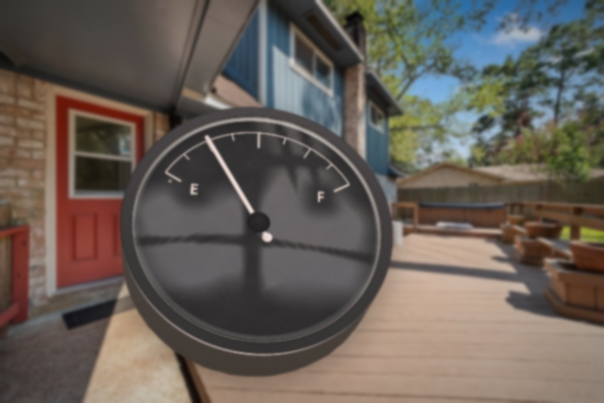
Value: 0.25
